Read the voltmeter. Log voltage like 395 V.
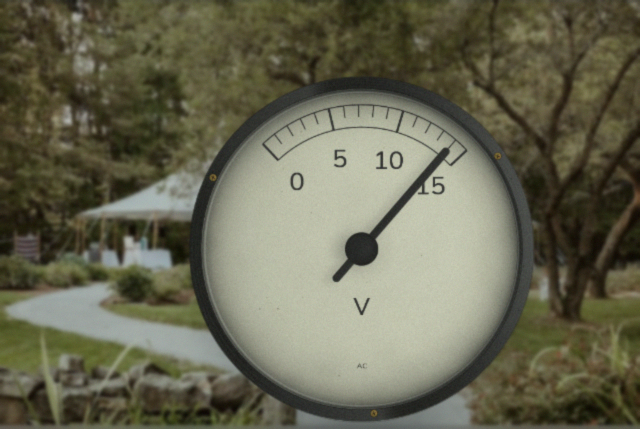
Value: 14 V
